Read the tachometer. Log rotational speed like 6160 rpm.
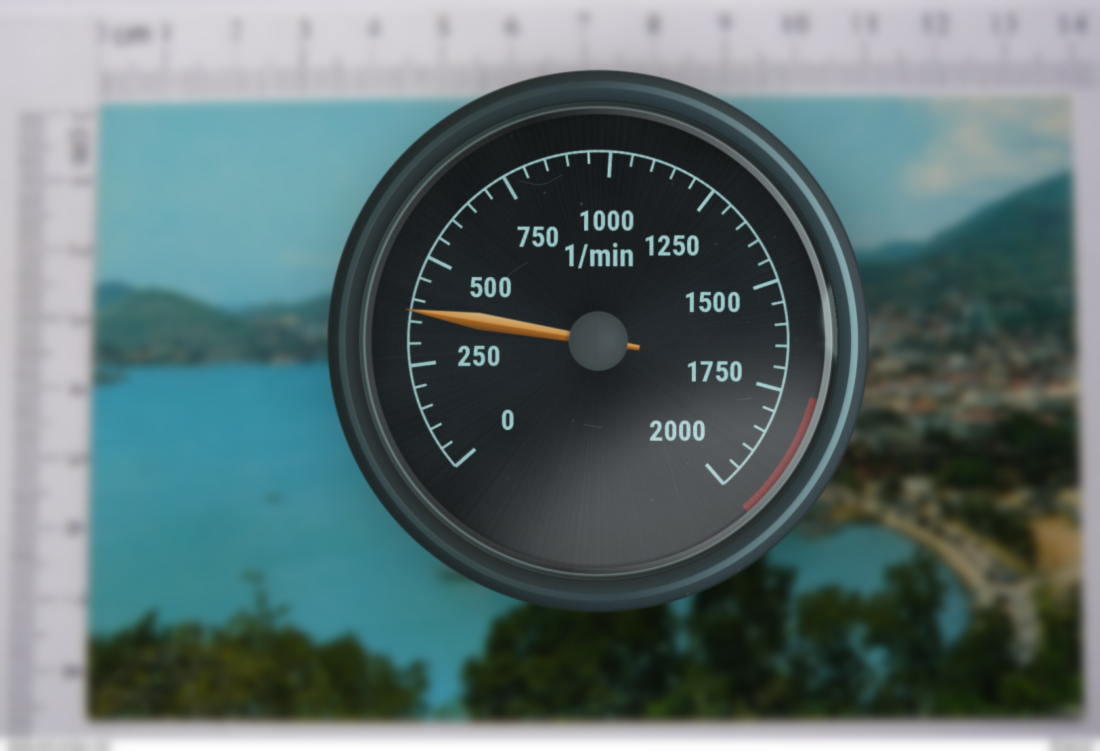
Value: 375 rpm
